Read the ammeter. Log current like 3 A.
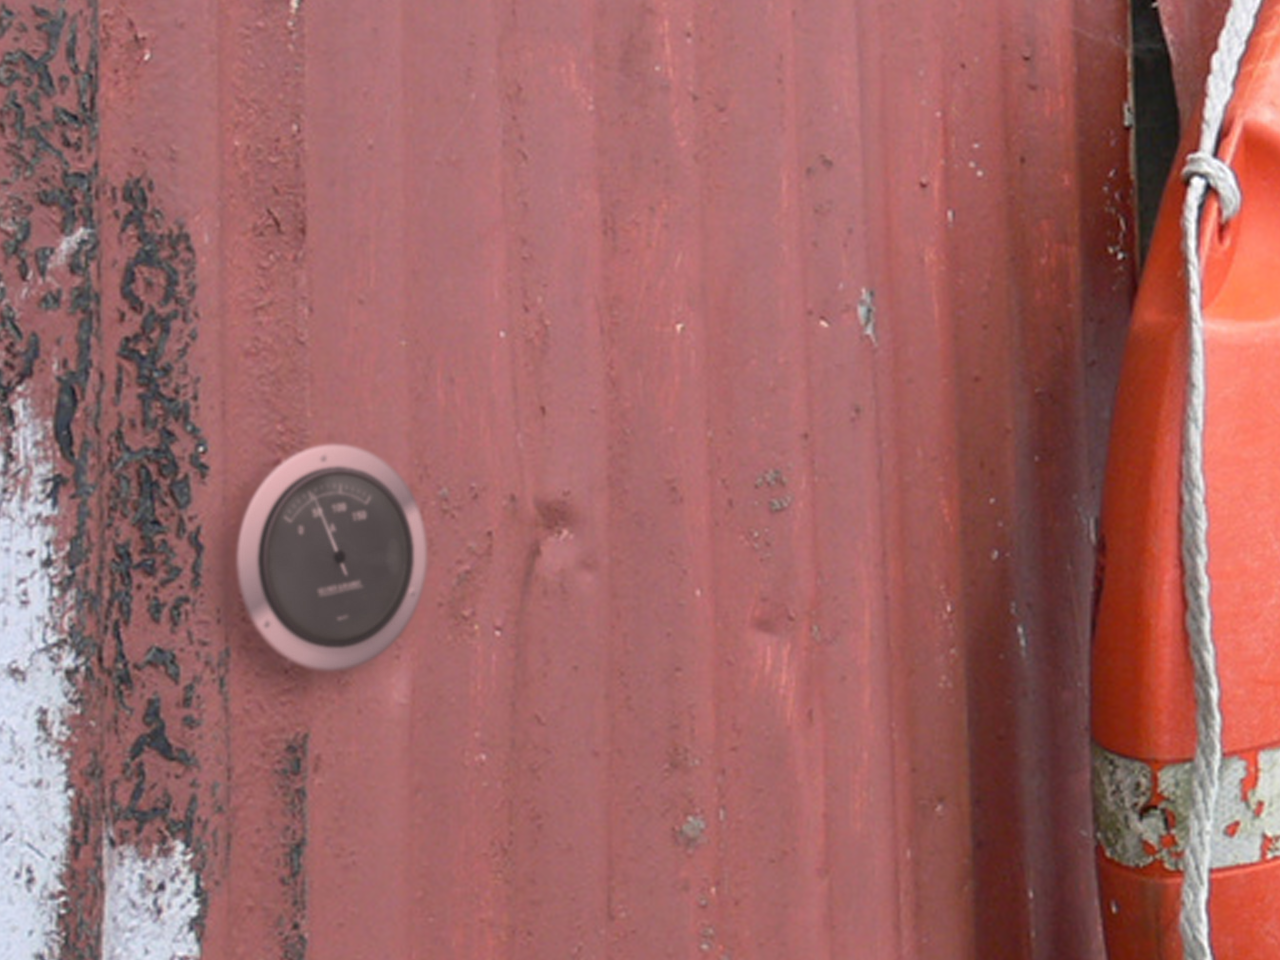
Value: 50 A
